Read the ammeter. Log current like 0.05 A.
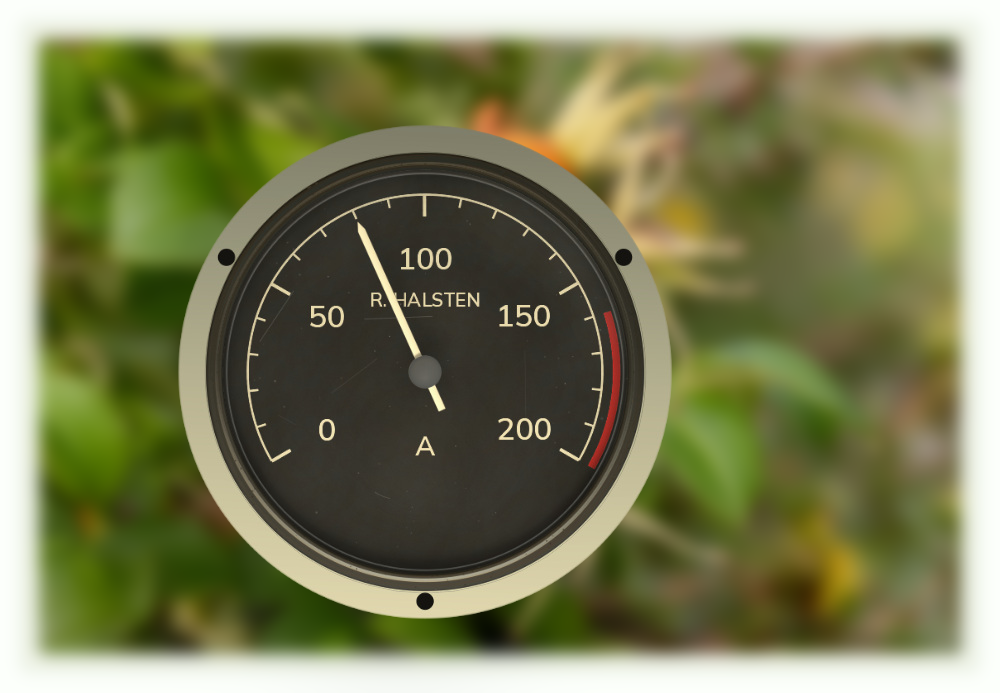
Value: 80 A
